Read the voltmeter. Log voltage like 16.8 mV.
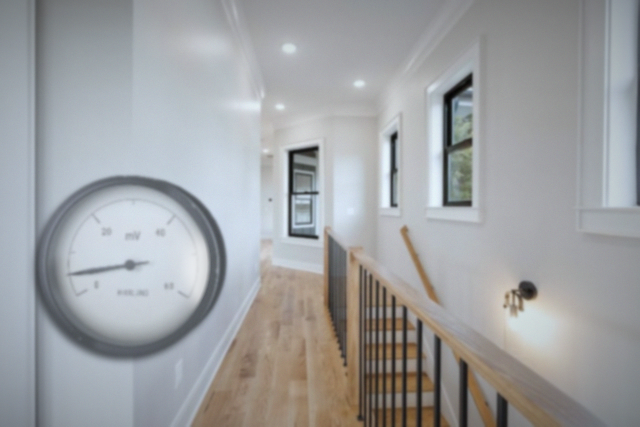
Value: 5 mV
